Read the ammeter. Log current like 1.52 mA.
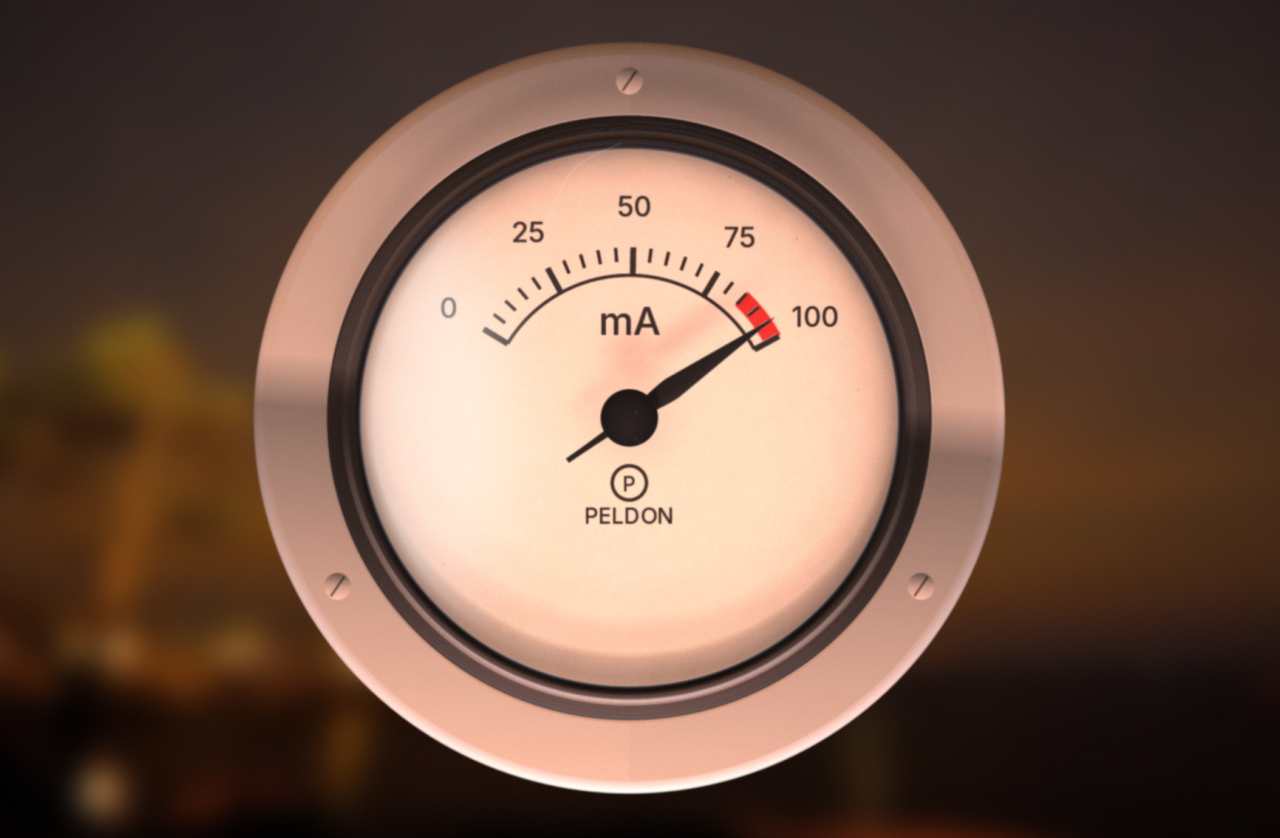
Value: 95 mA
